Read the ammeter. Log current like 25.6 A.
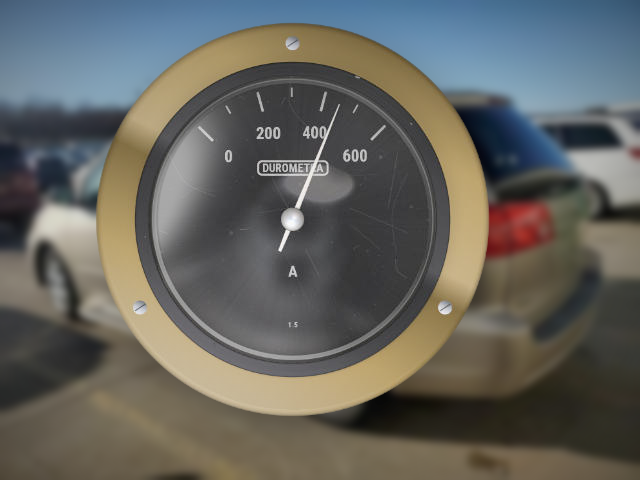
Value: 450 A
